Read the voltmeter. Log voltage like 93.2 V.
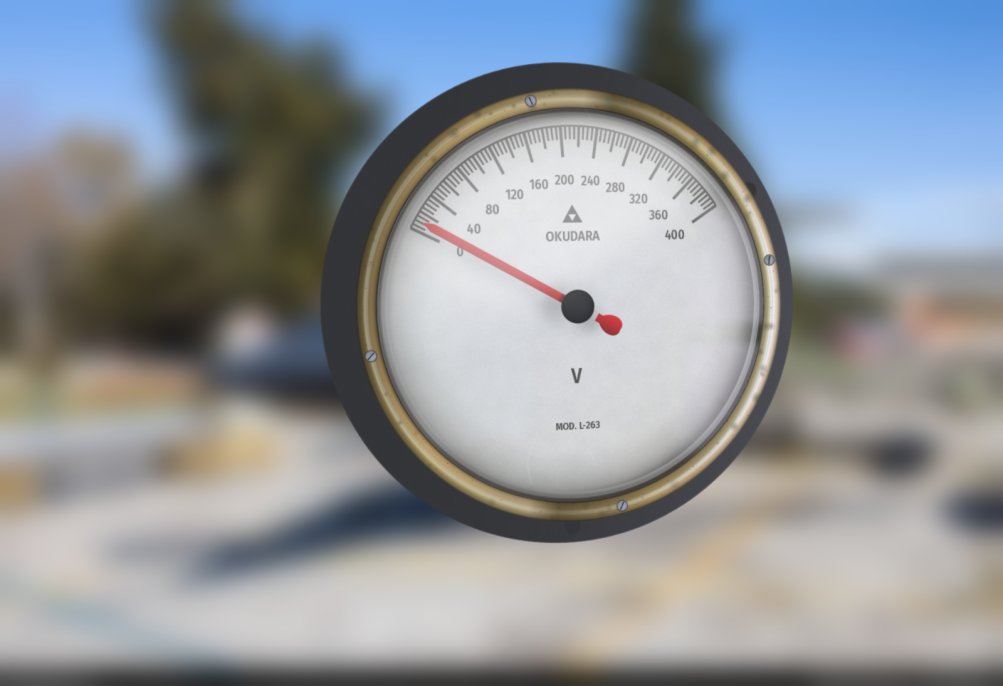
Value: 10 V
